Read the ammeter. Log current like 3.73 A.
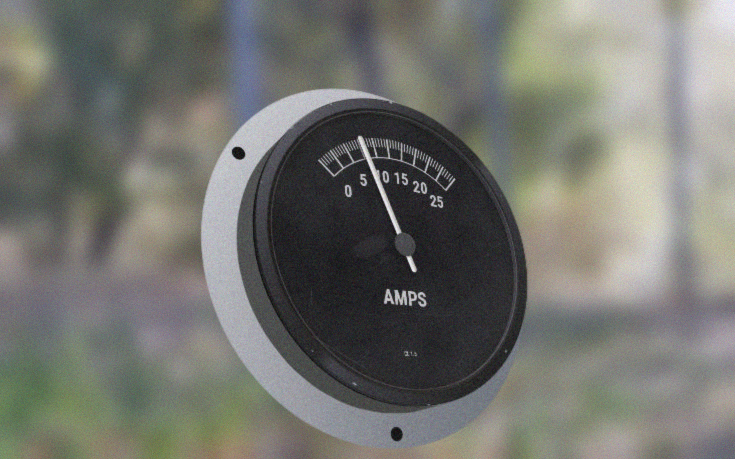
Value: 7.5 A
